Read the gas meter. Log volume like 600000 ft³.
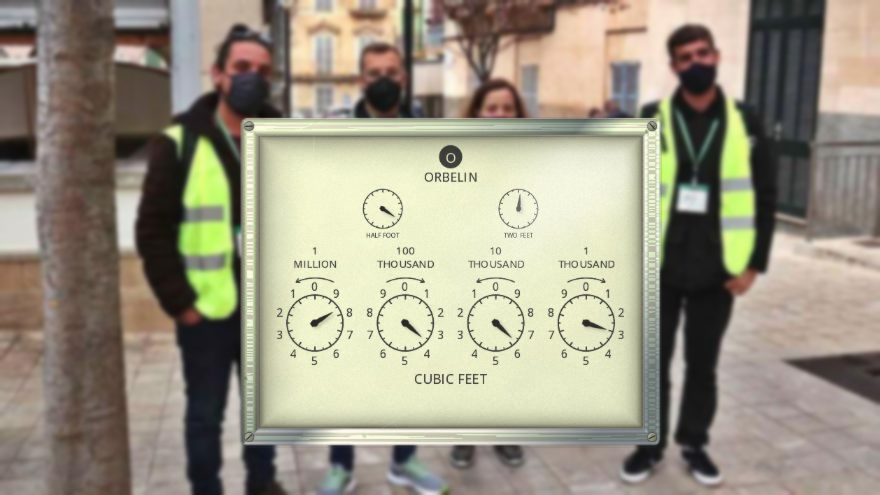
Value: 836300 ft³
